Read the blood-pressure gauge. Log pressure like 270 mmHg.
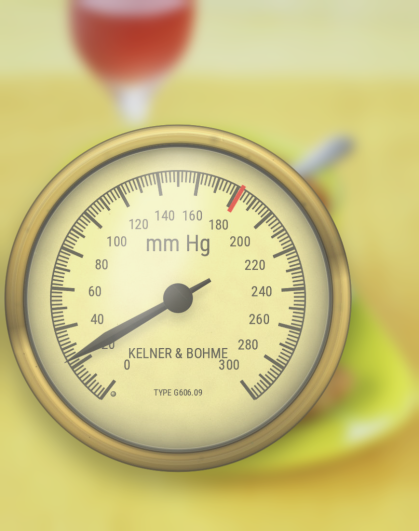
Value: 24 mmHg
